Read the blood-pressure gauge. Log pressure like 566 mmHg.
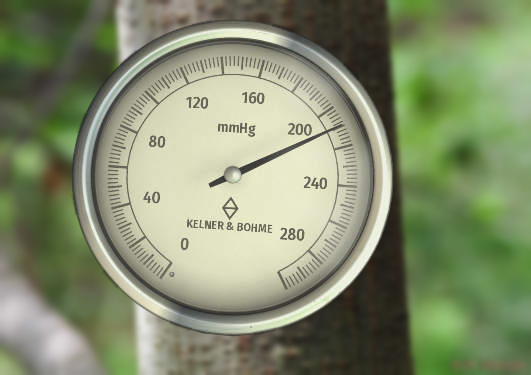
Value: 210 mmHg
